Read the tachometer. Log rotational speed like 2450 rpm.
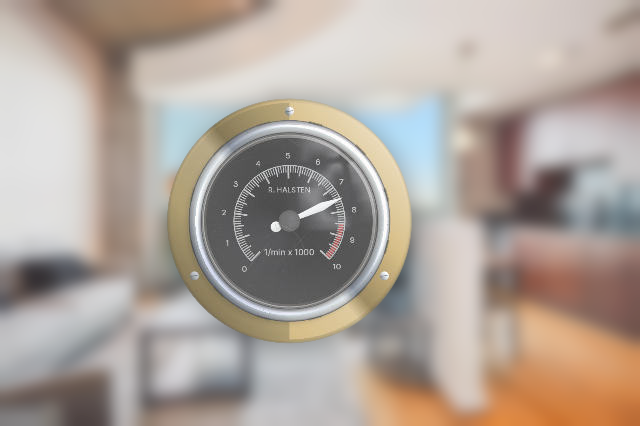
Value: 7500 rpm
